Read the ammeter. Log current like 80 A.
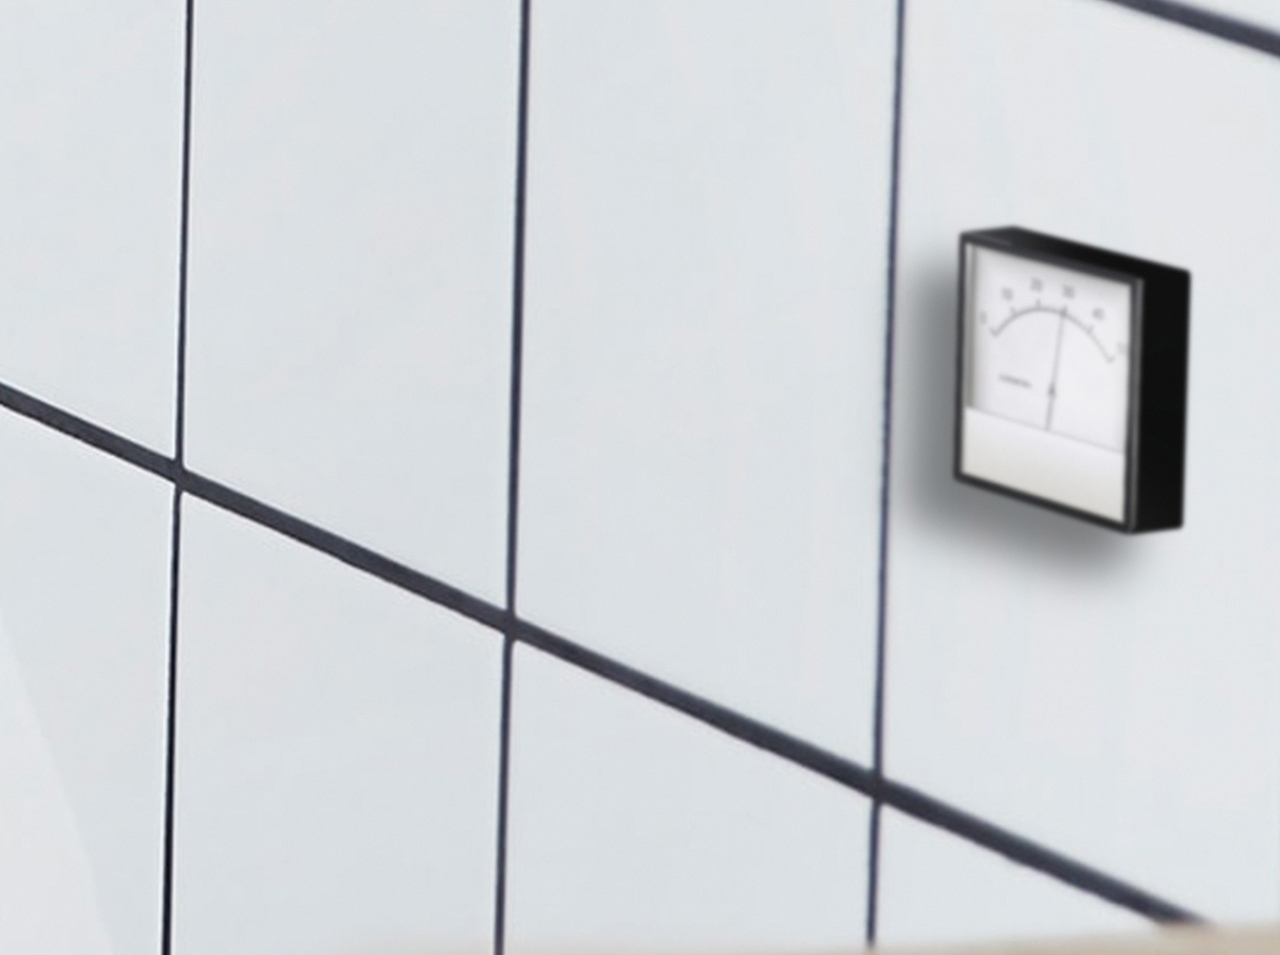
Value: 30 A
